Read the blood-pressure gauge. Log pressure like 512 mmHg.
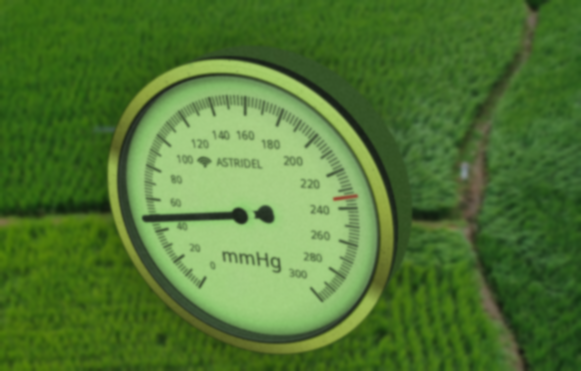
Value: 50 mmHg
